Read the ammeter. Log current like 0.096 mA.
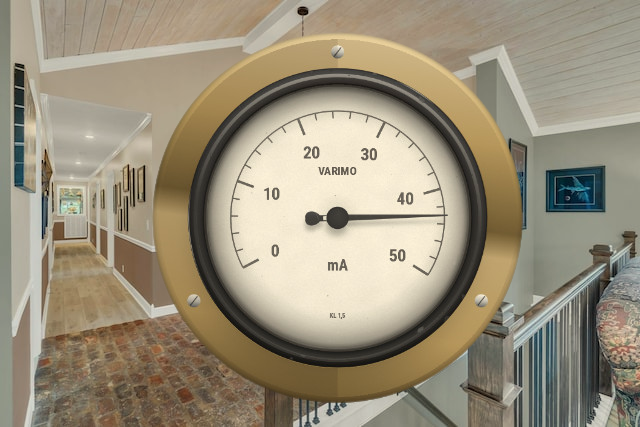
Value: 43 mA
